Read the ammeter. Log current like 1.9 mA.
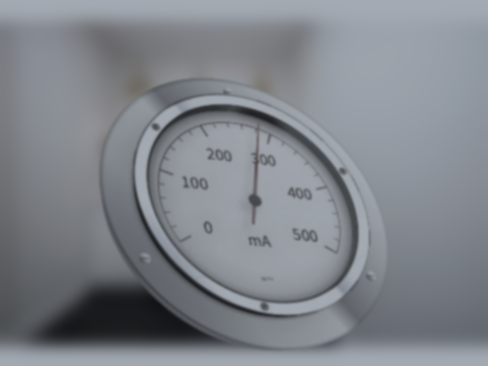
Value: 280 mA
